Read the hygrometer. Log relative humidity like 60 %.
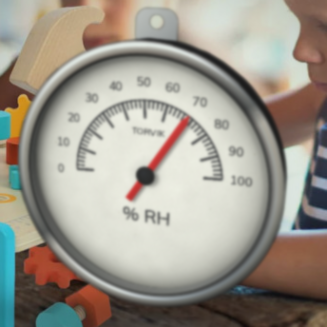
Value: 70 %
